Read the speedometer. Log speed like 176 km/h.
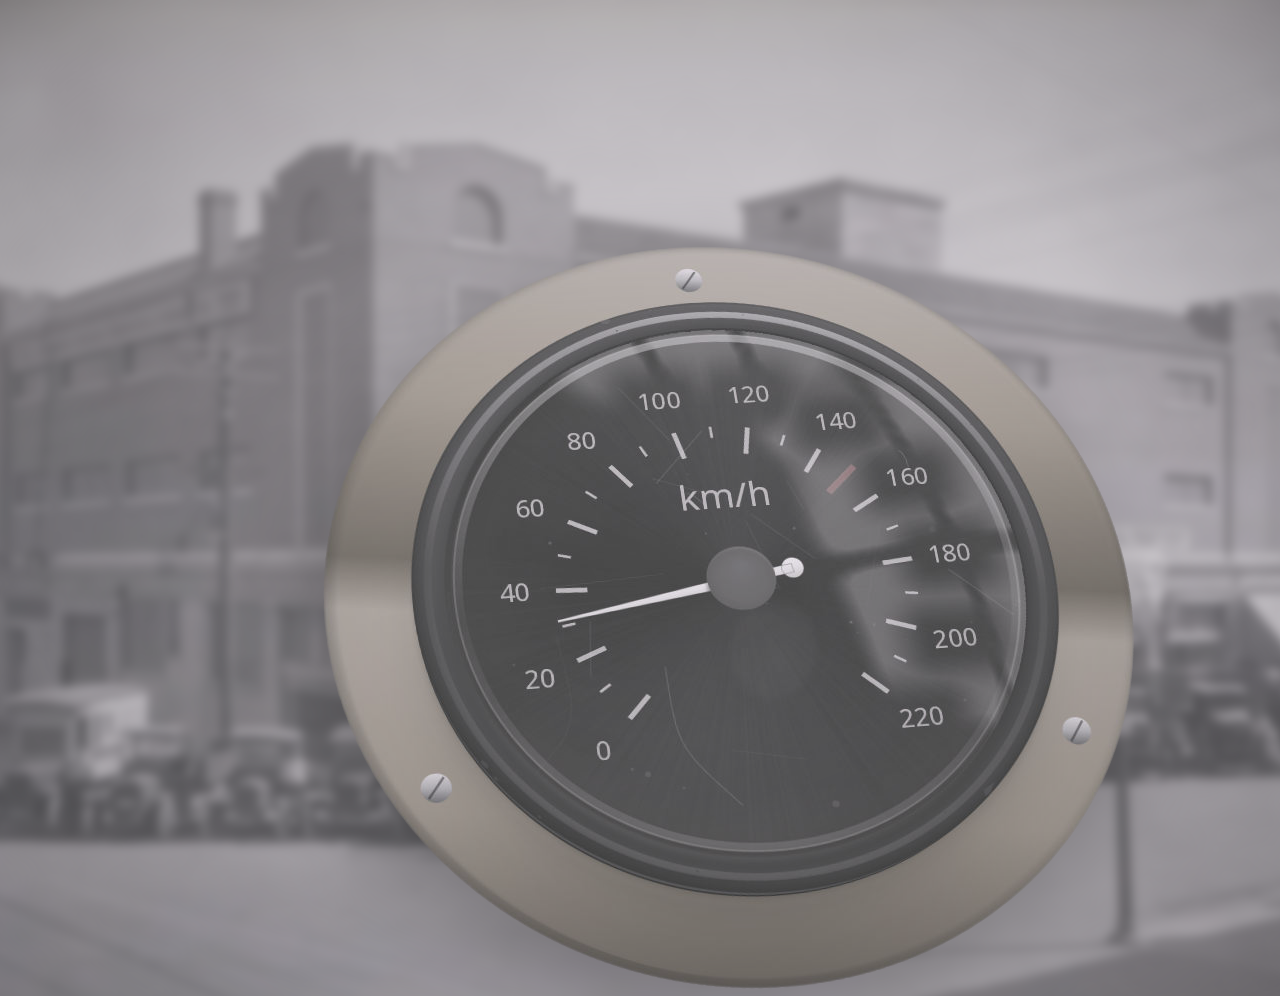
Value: 30 km/h
